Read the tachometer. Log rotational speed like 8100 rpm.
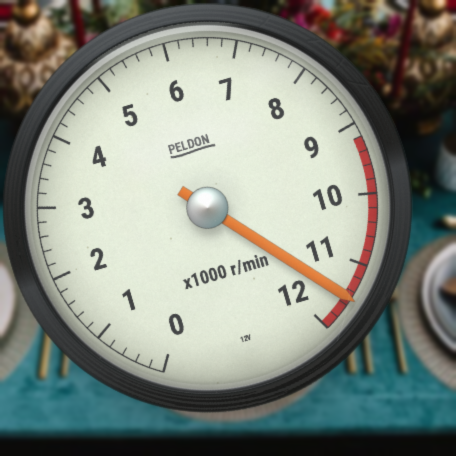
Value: 11500 rpm
